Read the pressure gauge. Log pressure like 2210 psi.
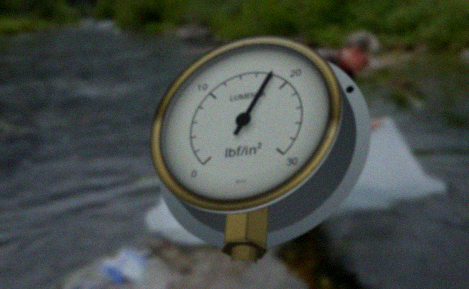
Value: 18 psi
